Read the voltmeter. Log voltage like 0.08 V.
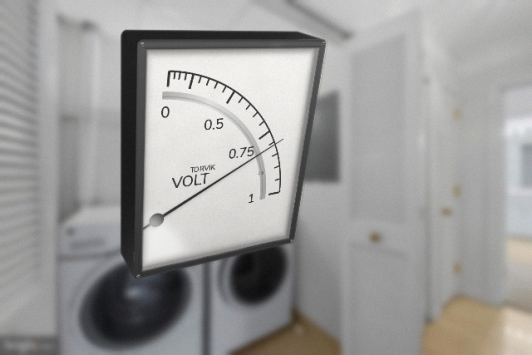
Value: 0.8 V
